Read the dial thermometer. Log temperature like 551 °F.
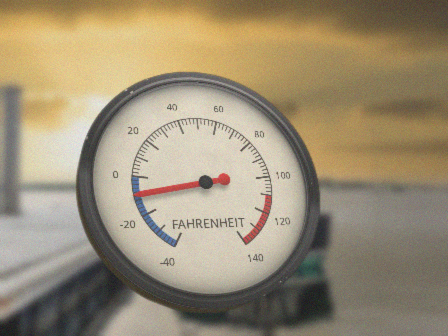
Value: -10 °F
